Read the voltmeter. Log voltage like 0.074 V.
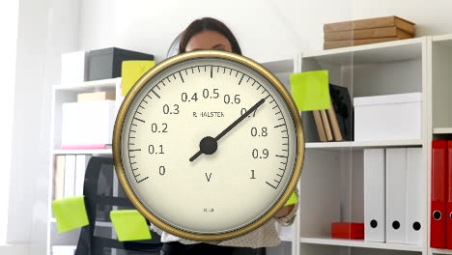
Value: 0.7 V
